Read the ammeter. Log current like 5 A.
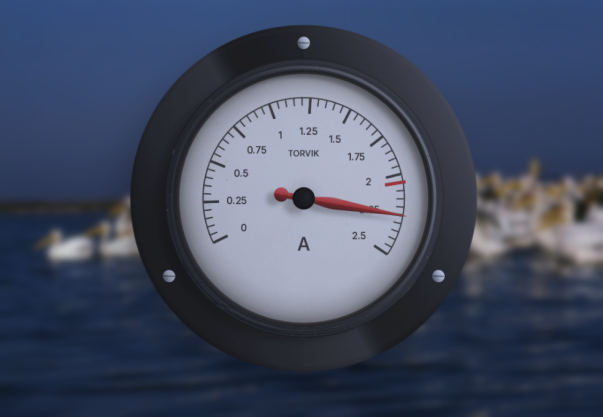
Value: 2.25 A
